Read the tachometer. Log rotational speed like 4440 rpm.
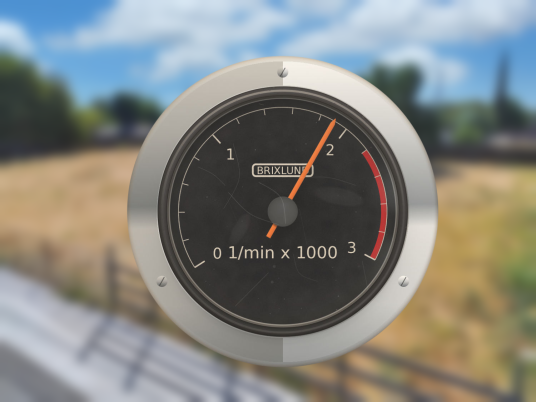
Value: 1900 rpm
